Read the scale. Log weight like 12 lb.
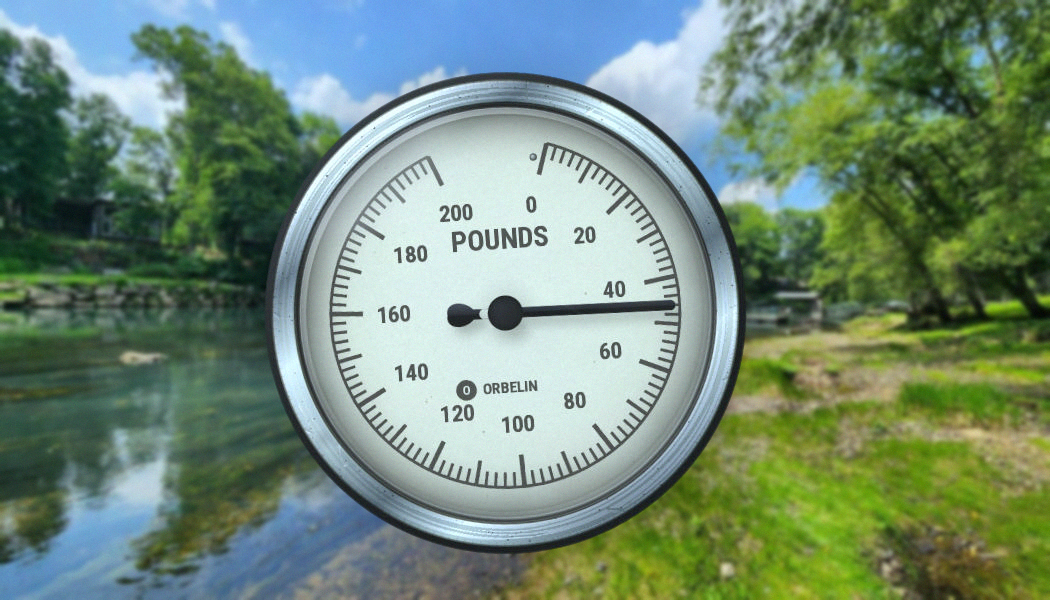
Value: 46 lb
